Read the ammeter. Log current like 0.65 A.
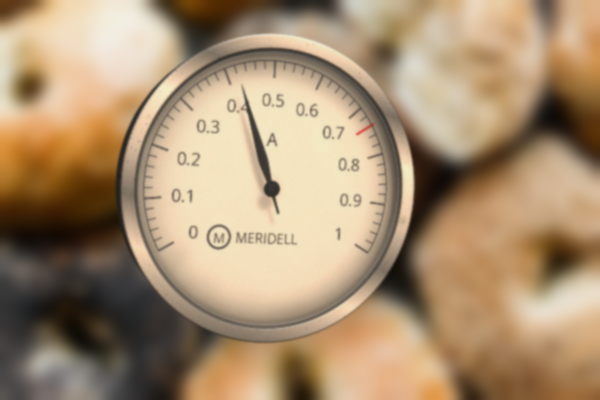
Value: 0.42 A
